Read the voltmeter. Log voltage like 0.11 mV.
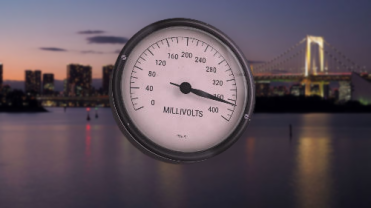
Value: 370 mV
